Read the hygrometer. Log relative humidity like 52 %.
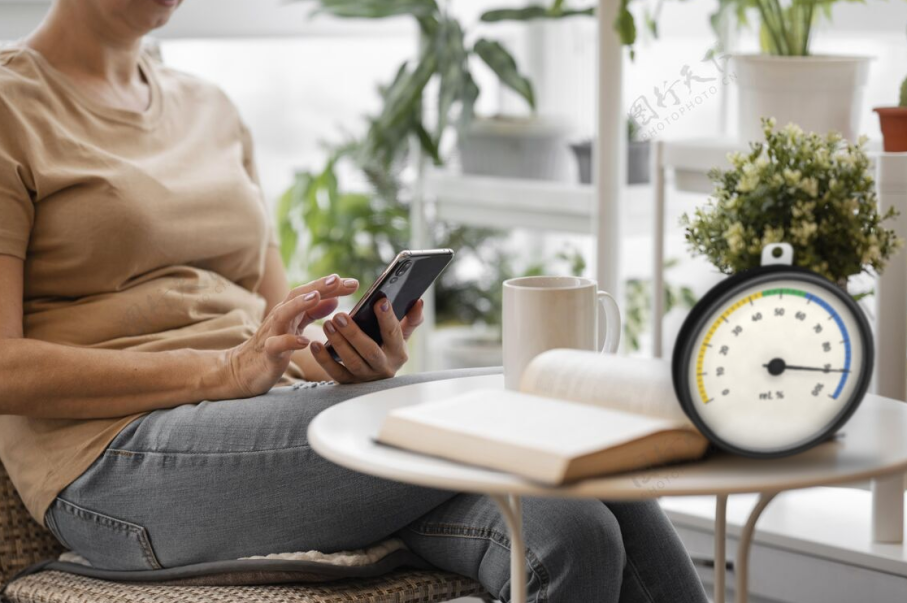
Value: 90 %
